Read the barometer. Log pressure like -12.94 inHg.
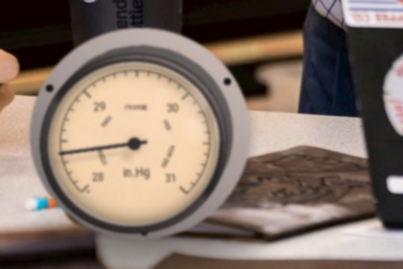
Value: 28.4 inHg
